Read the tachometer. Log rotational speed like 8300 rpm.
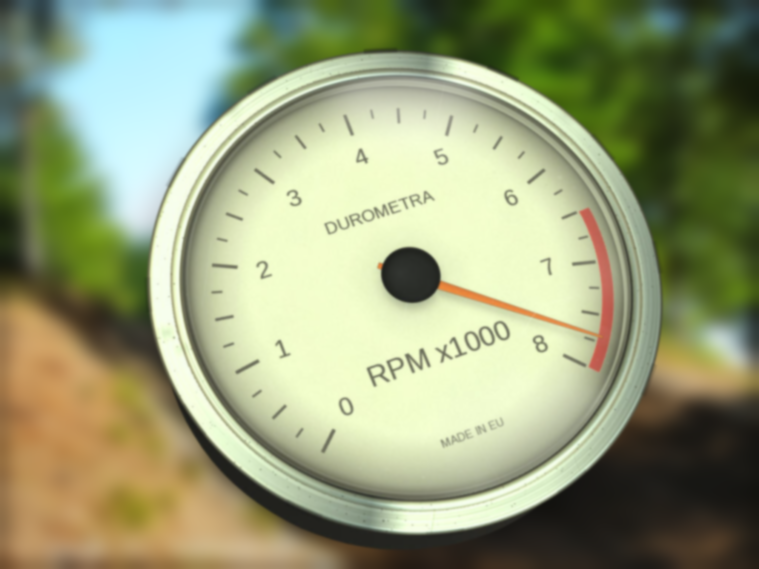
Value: 7750 rpm
